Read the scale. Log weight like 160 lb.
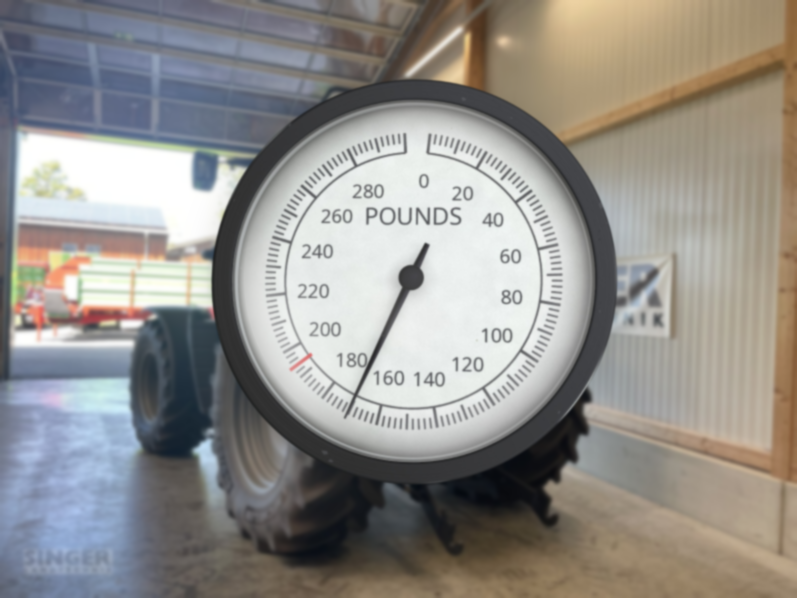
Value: 170 lb
